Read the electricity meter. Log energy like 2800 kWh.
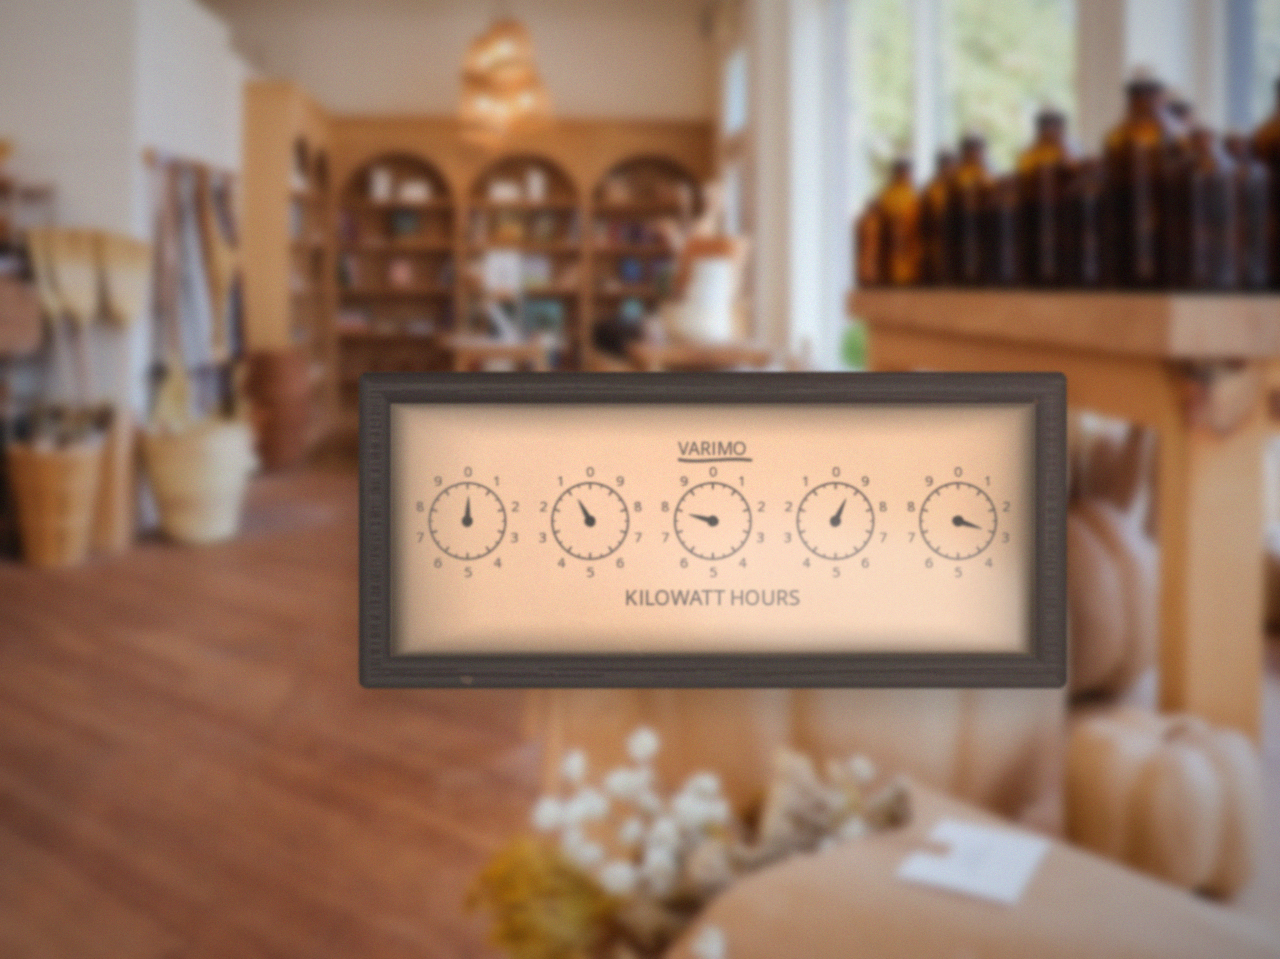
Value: 793 kWh
